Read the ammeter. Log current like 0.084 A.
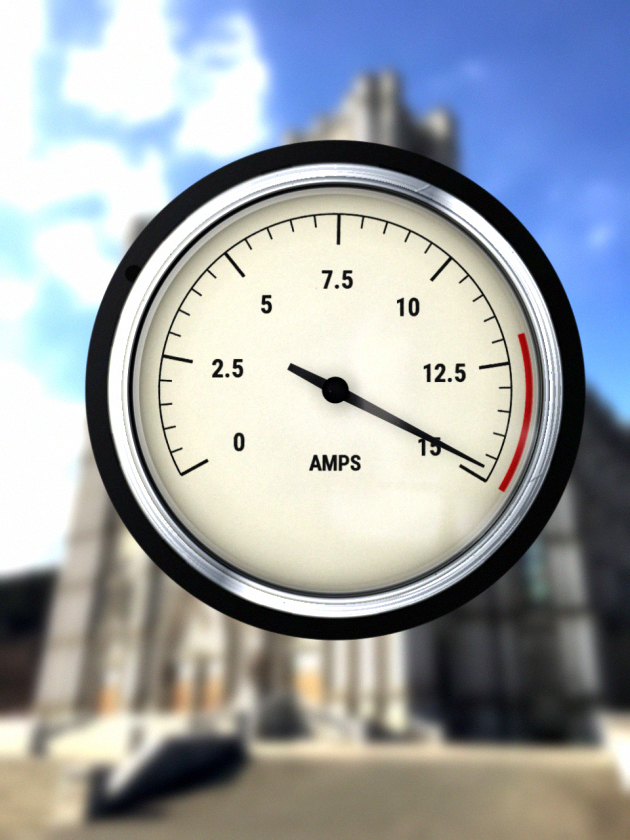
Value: 14.75 A
